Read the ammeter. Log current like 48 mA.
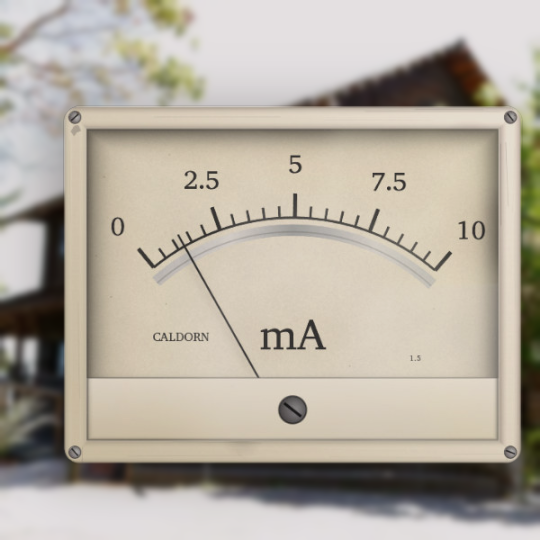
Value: 1.25 mA
